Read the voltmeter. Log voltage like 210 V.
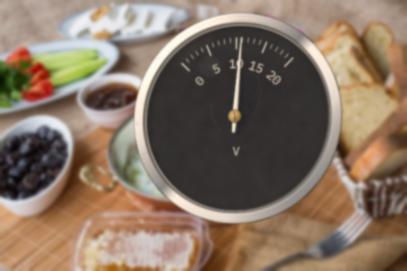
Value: 11 V
